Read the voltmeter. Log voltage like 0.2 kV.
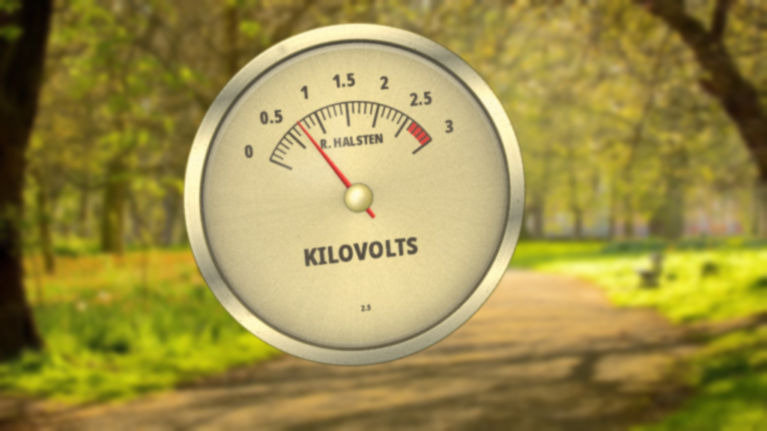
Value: 0.7 kV
